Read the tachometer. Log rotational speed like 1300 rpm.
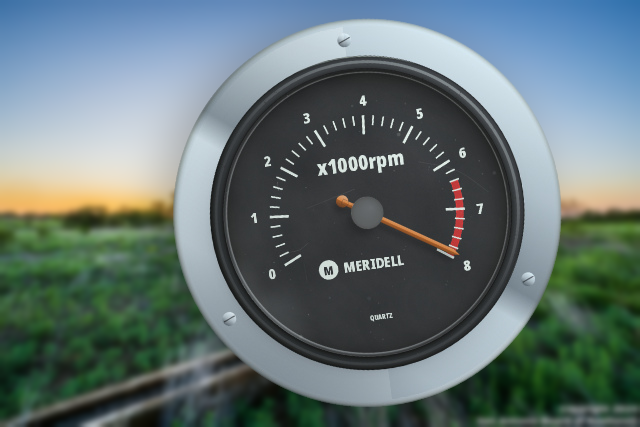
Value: 7900 rpm
